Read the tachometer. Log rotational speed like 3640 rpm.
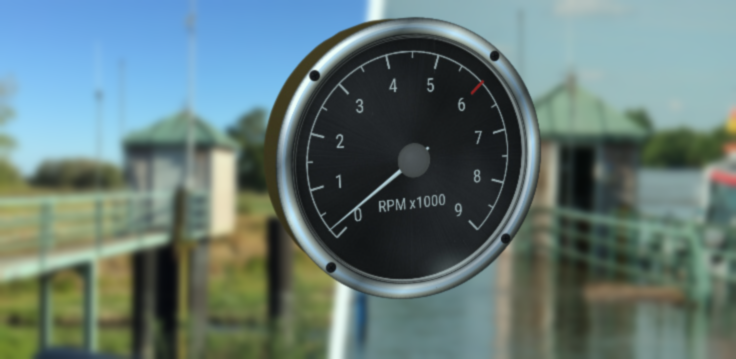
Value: 250 rpm
